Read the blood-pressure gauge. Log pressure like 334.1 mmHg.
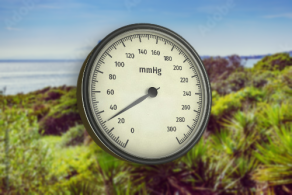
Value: 30 mmHg
